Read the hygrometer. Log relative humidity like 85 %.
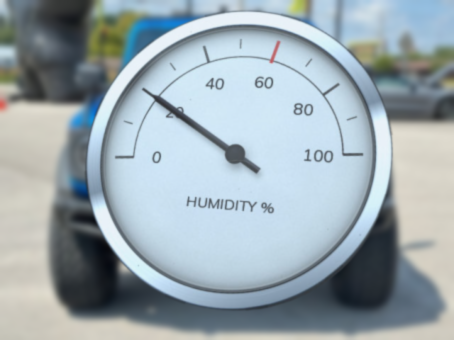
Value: 20 %
